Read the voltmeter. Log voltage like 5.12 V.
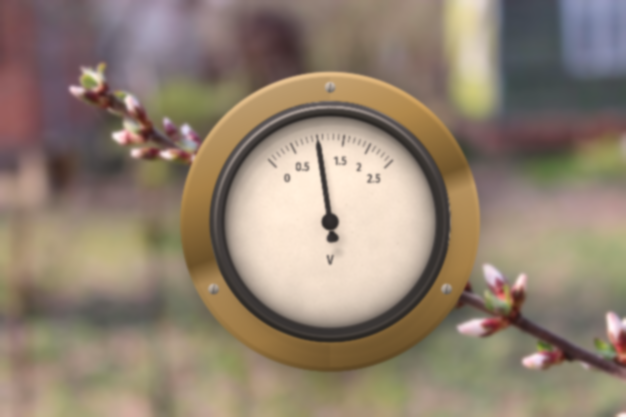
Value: 1 V
